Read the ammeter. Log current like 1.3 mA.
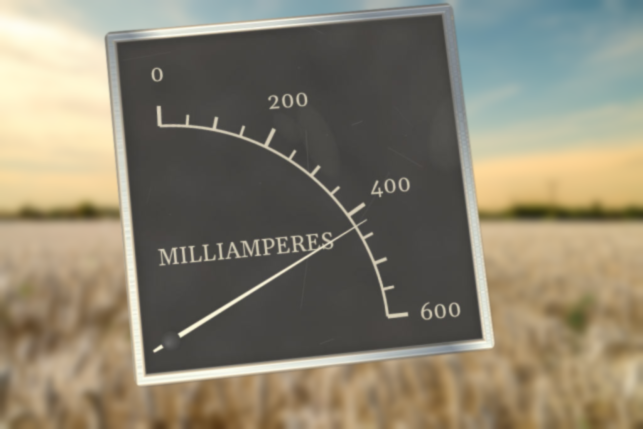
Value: 425 mA
